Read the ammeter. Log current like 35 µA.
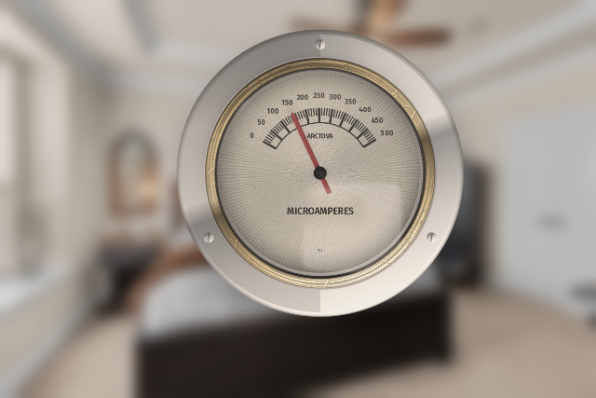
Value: 150 µA
